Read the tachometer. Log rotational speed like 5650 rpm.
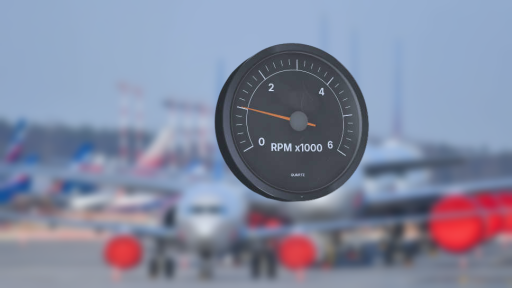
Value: 1000 rpm
